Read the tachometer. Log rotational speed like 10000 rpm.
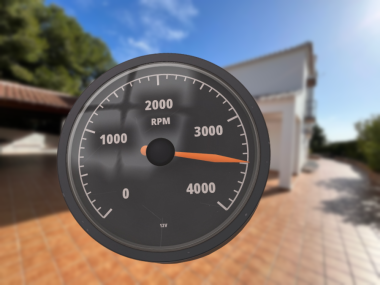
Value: 3500 rpm
